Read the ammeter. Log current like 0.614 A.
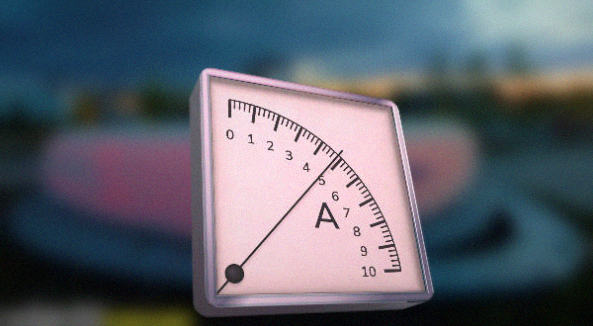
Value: 4.8 A
